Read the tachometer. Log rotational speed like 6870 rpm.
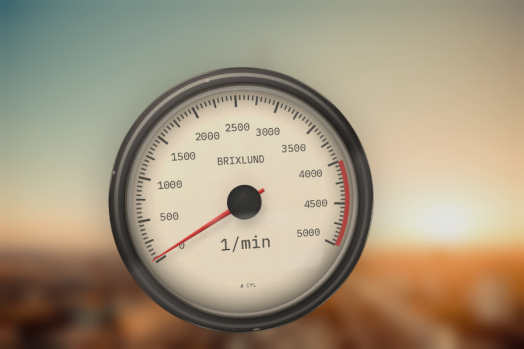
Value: 50 rpm
